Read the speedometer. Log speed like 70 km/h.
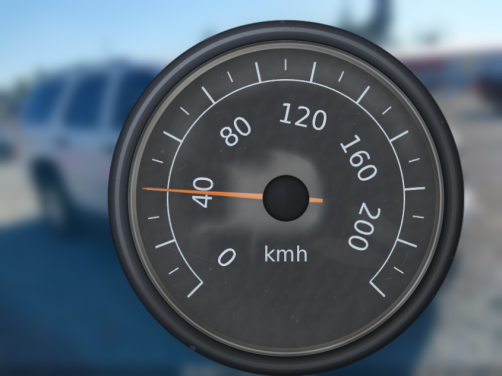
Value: 40 km/h
